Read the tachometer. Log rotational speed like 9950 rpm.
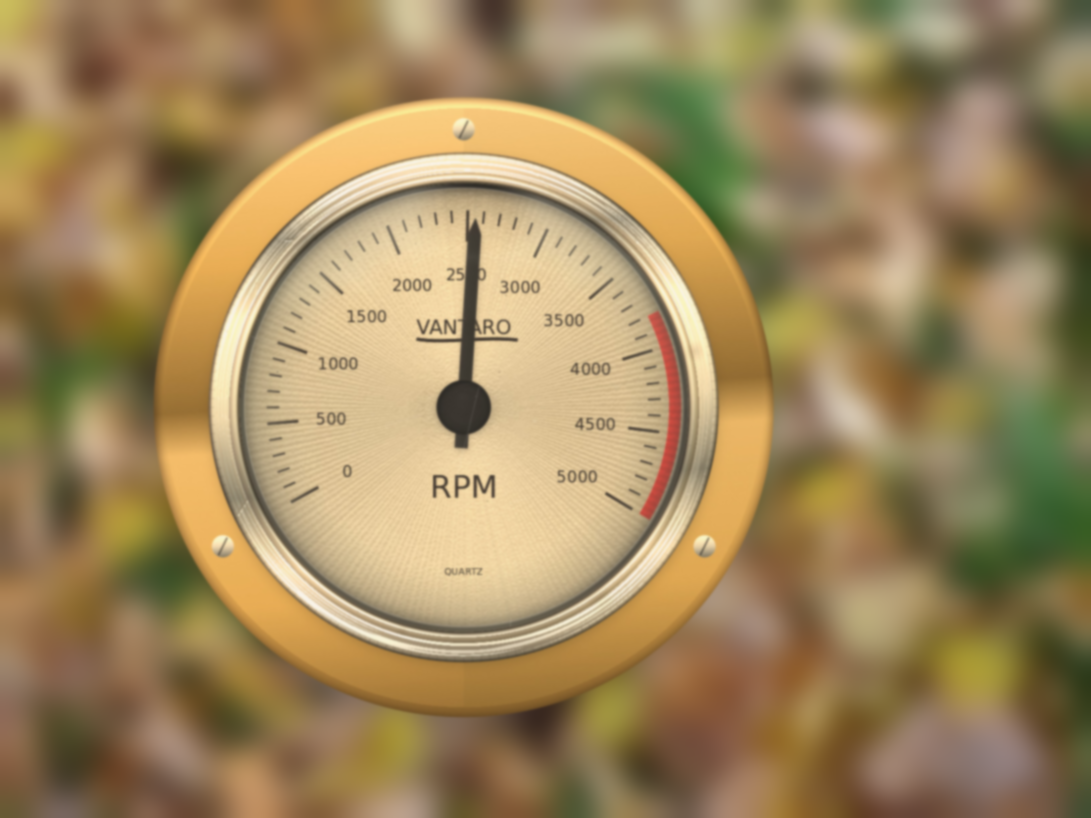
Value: 2550 rpm
